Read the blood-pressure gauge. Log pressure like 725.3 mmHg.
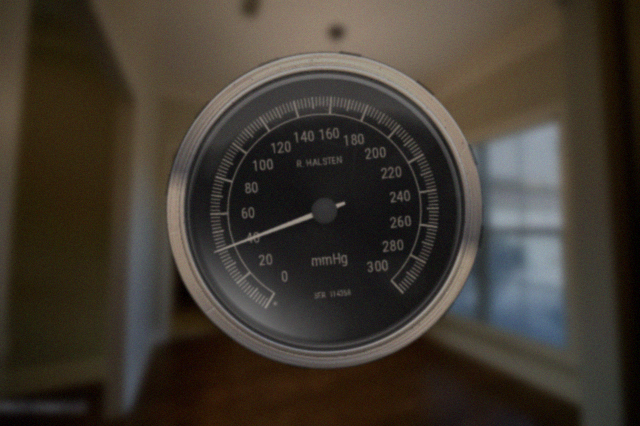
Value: 40 mmHg
